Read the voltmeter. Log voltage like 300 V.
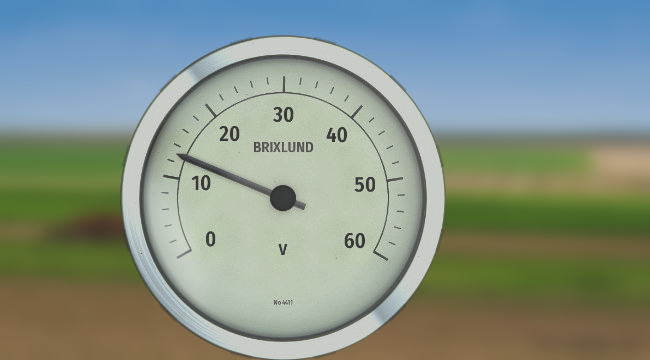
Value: 13 V
